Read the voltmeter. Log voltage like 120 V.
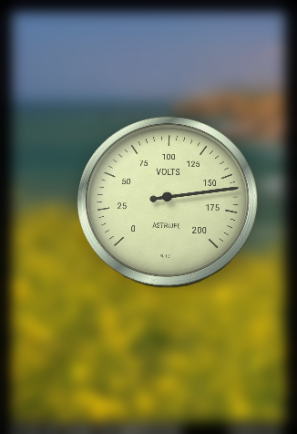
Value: 160 V
